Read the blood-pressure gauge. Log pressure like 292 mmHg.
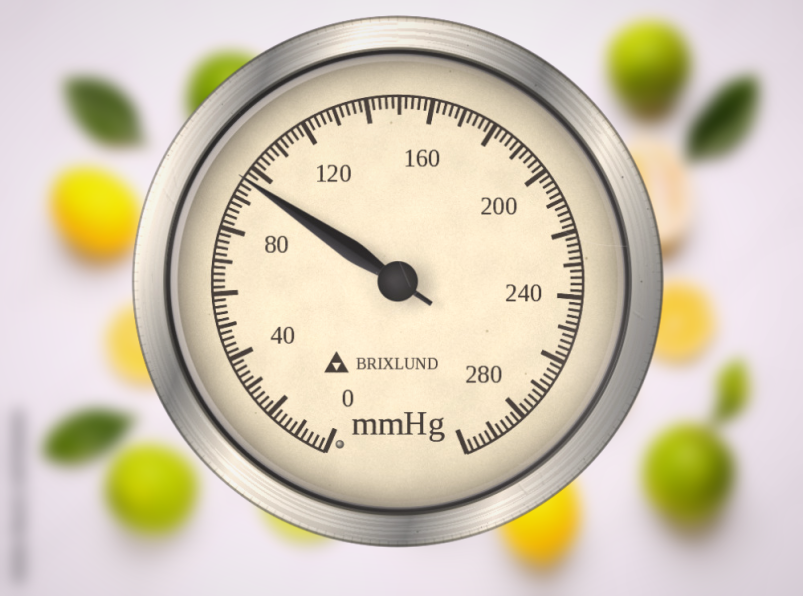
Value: 96 mmHg
